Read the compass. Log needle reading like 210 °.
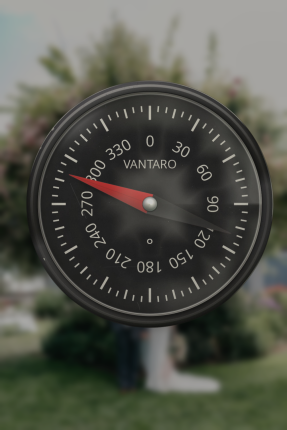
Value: 290 °
